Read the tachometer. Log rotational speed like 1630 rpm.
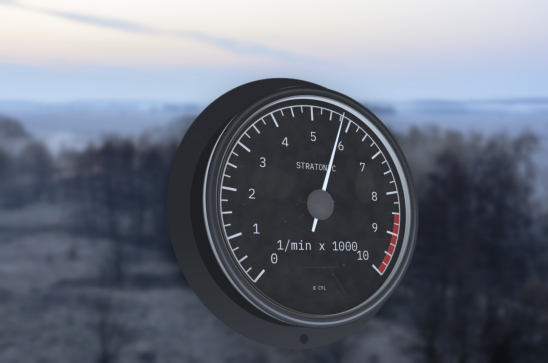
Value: 5750 rpm
